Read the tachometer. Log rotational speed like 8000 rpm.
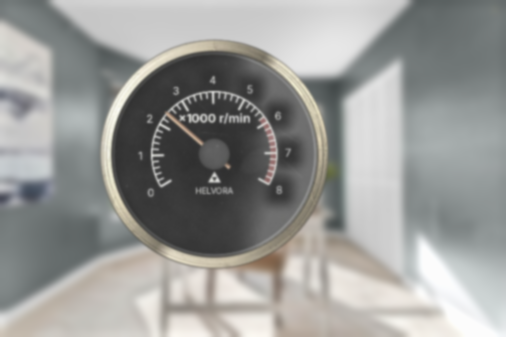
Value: 2400 rpm
